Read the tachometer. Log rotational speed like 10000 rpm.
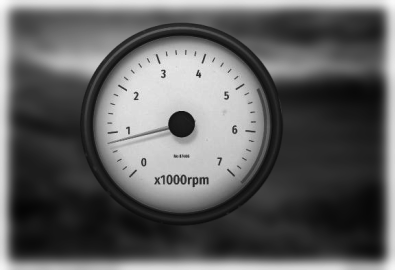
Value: 800 rpm
